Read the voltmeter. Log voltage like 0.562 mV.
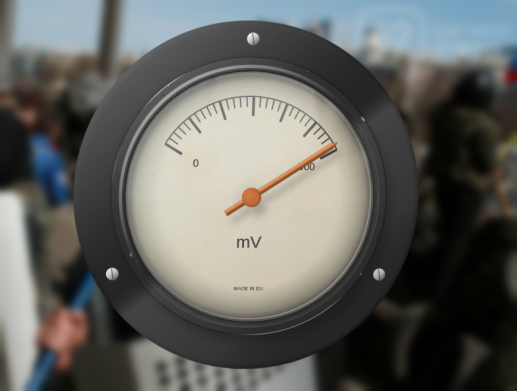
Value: 290 mV
